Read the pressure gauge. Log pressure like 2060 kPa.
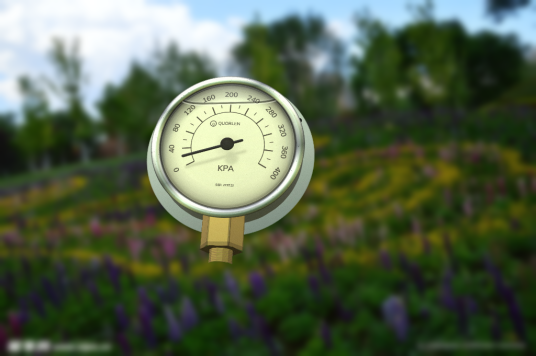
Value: 20 kPa
